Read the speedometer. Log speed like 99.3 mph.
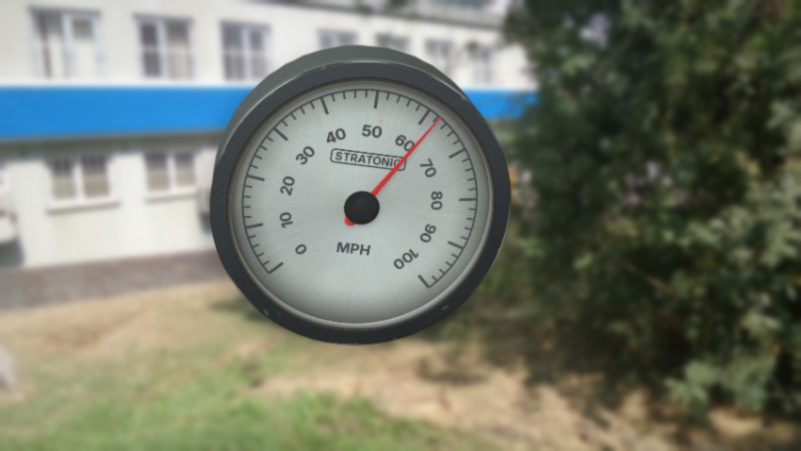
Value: 62 mph
